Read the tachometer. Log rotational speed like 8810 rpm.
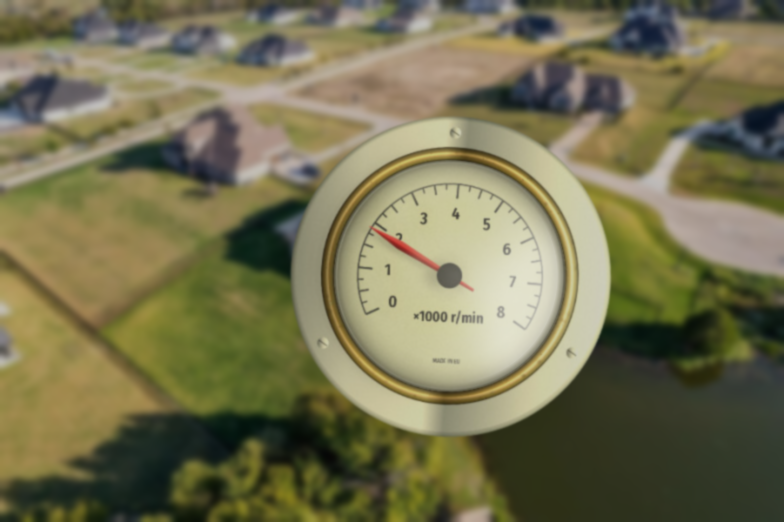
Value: 1875 rpm
